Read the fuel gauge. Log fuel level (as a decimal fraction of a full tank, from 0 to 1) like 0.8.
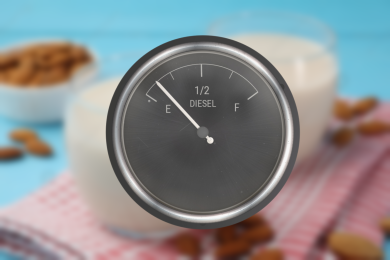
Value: 0.125
